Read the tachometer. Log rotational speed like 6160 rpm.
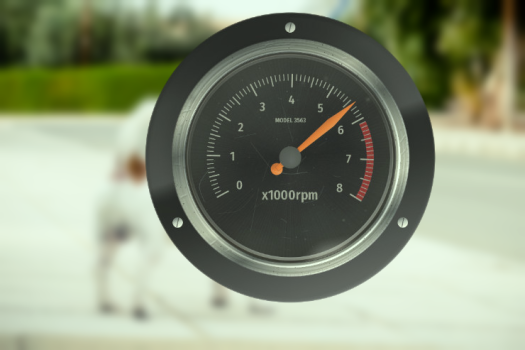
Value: 5600 rpm
